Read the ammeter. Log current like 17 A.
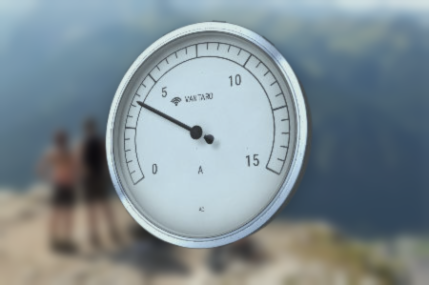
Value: 3.75 A
